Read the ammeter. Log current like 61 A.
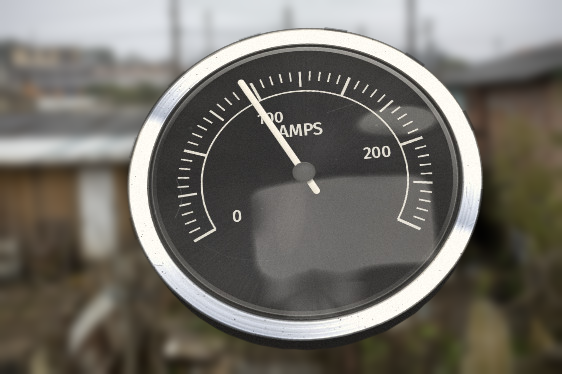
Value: 95 A
